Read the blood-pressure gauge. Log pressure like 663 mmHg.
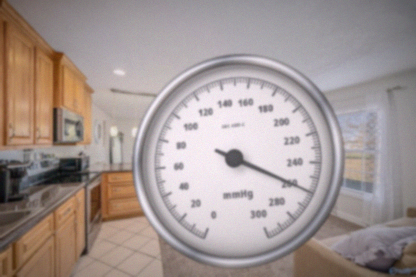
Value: 260 mmHg
